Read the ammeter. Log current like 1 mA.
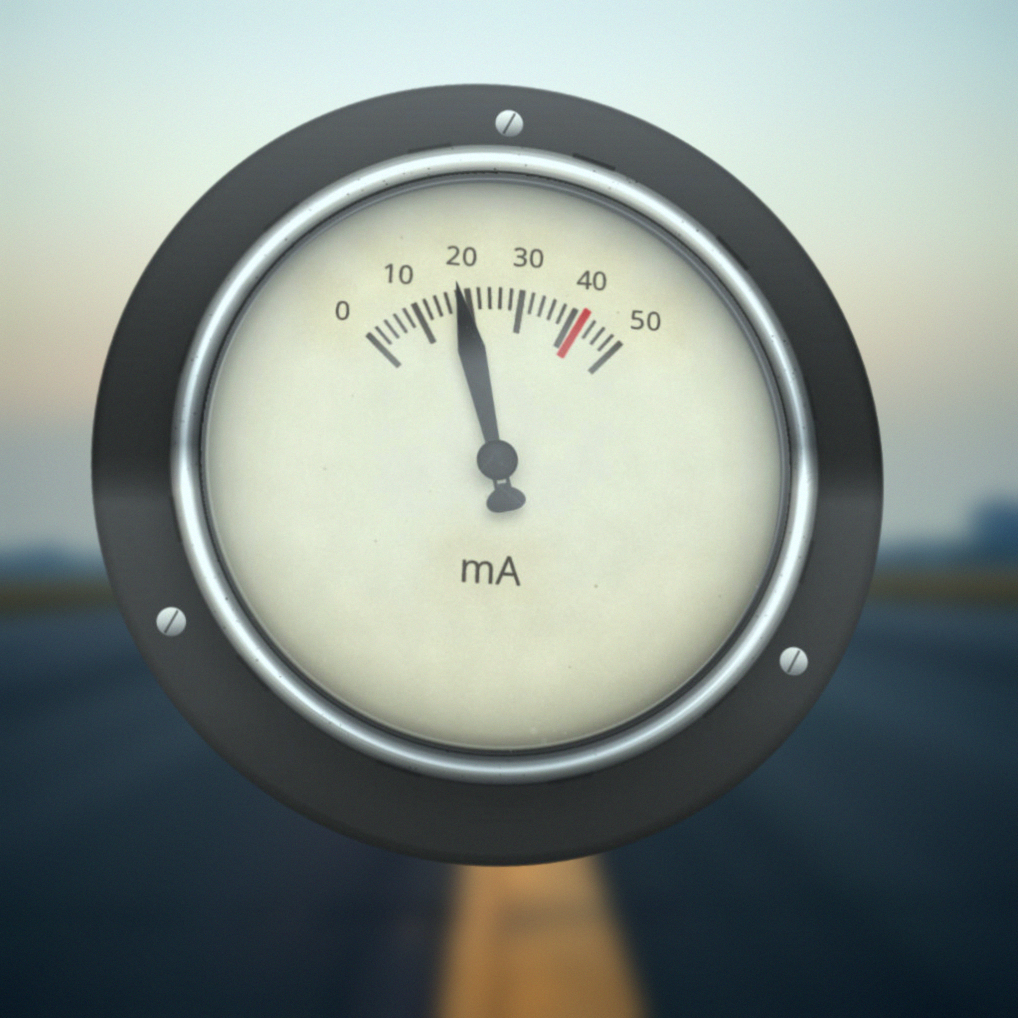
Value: 18 mA
